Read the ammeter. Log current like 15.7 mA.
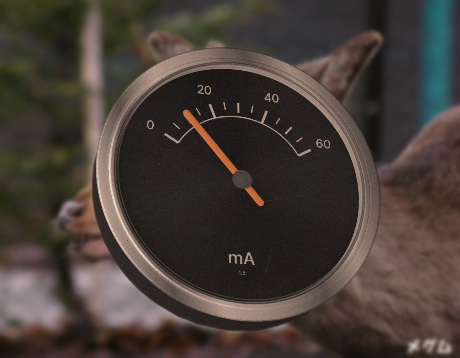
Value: 10 mA
